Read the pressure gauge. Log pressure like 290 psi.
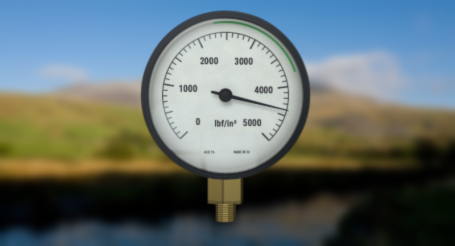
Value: 4400 psi
